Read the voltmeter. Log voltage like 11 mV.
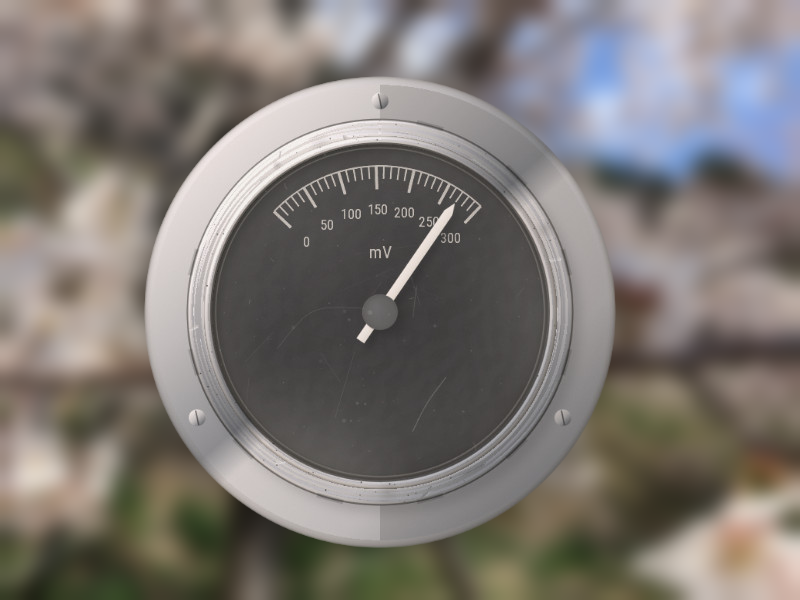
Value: 270 mV
